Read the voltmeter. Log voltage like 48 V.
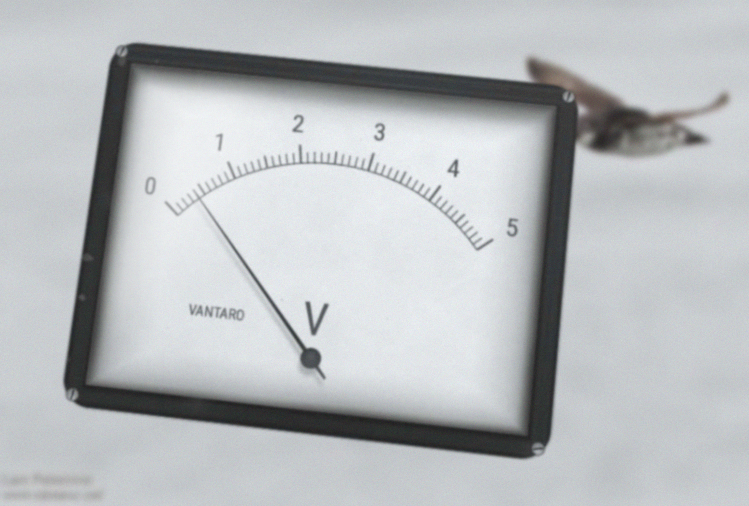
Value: 0.4 V
